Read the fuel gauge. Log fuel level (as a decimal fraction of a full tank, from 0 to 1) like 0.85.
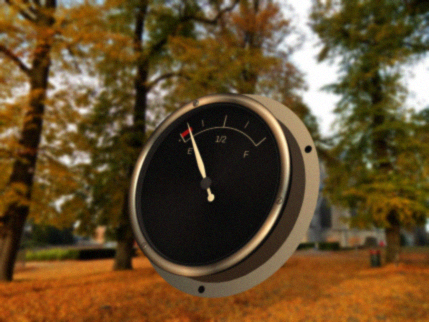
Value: 0.125
